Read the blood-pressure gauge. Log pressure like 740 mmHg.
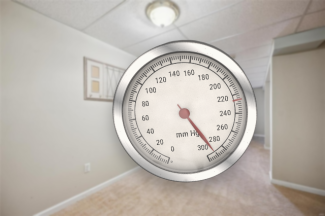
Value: 290 mmHg
